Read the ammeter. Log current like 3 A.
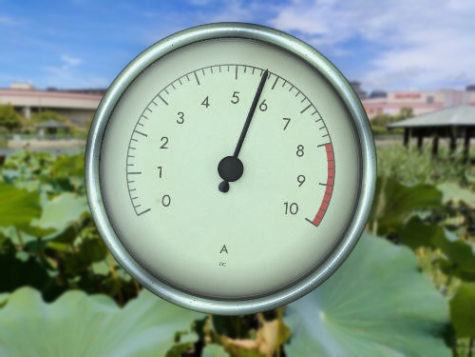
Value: 5.7 A
